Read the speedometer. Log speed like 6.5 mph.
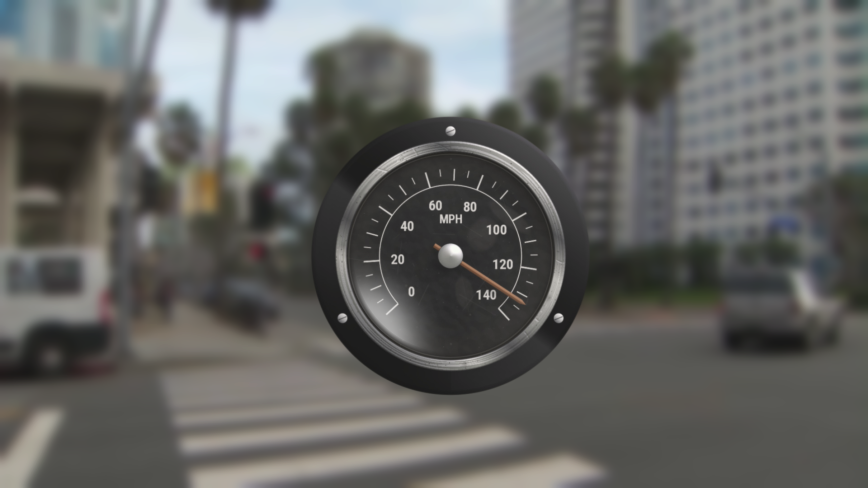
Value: 132.5 mph
